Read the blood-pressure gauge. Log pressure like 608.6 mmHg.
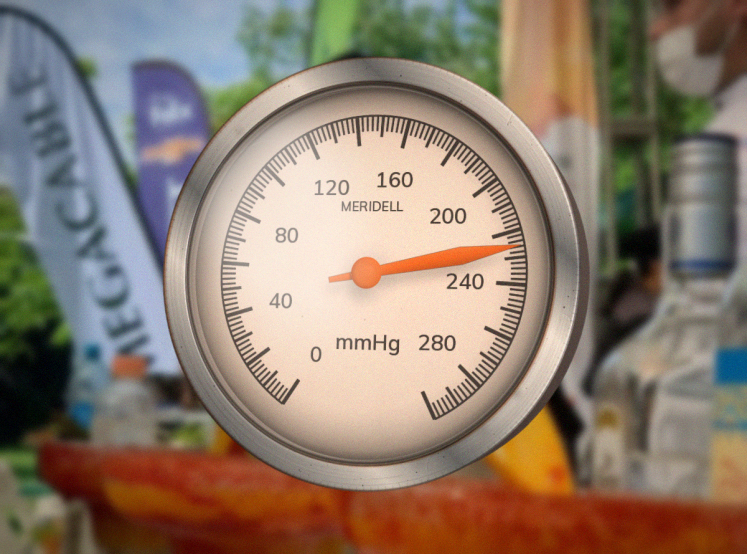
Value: 226 mmHg
